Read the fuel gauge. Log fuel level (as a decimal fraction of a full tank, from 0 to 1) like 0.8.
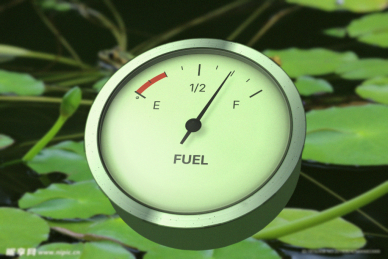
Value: 0.75
